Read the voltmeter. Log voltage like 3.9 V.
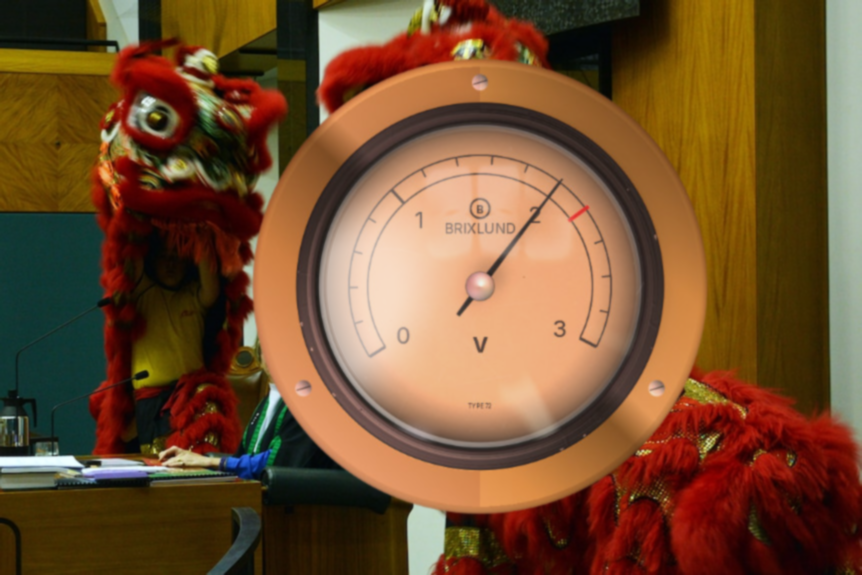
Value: 2 V
